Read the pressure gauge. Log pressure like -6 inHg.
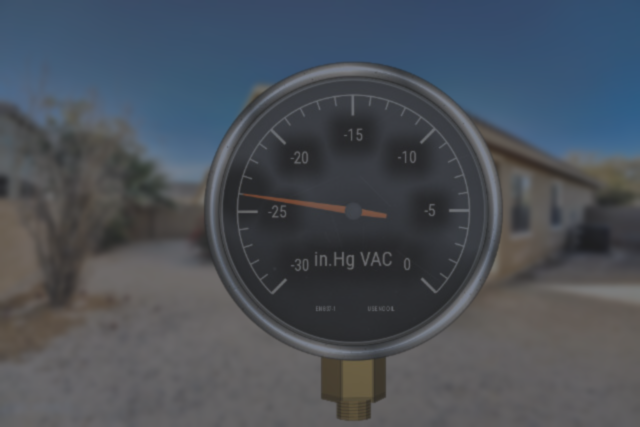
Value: -24 inHg
